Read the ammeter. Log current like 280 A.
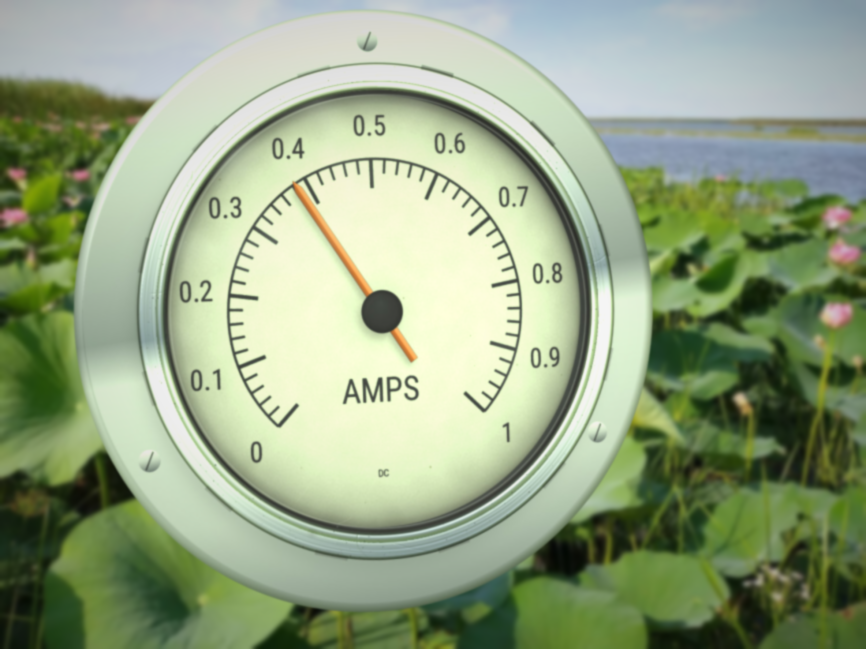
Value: 0.38 A
